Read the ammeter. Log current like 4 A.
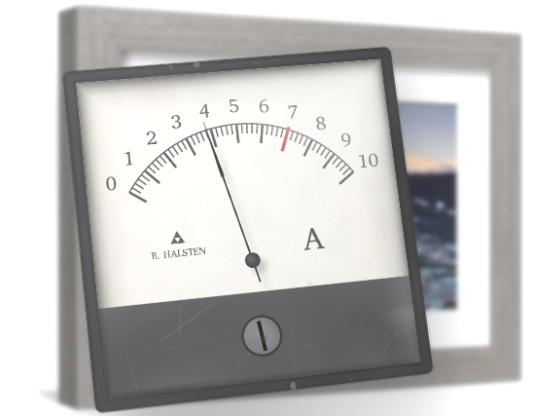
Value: 3.8 A
